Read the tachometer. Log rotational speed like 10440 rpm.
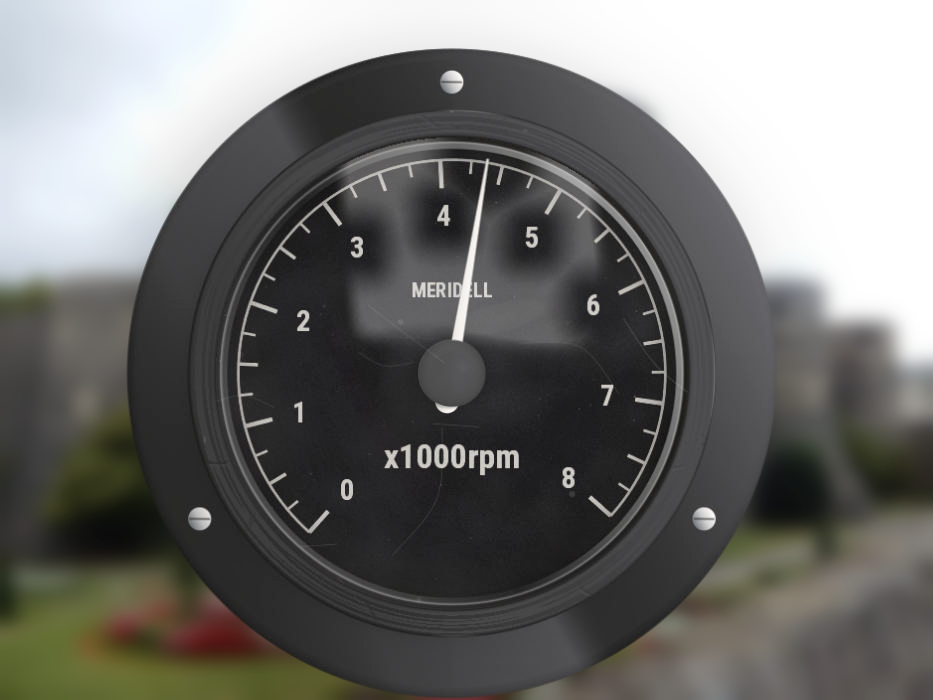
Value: 4375 rpm
